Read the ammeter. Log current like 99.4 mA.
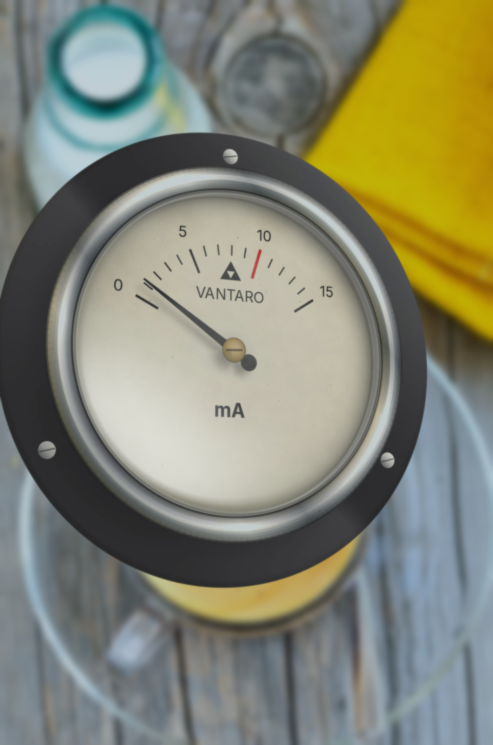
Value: 1 mA
